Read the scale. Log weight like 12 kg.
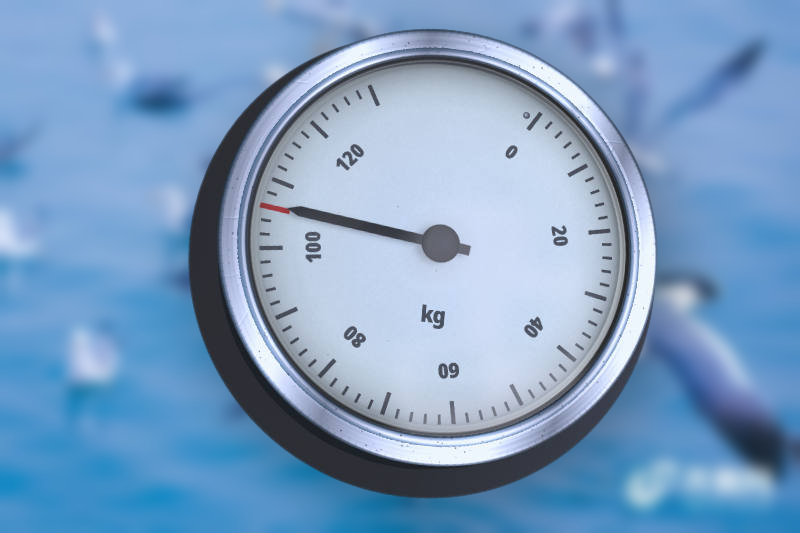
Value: 106 kg
